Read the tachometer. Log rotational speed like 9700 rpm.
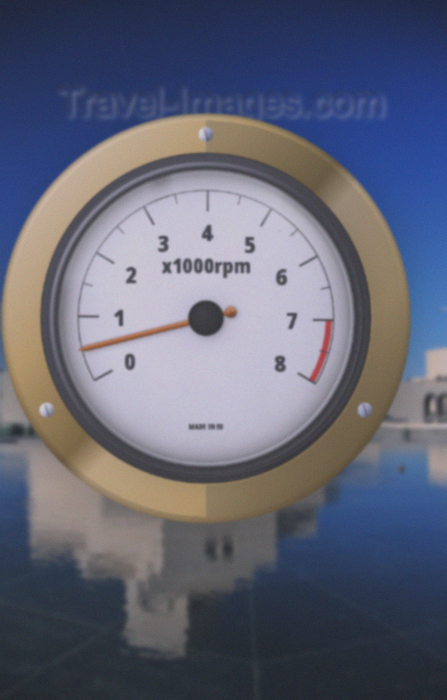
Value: 500 rpm
